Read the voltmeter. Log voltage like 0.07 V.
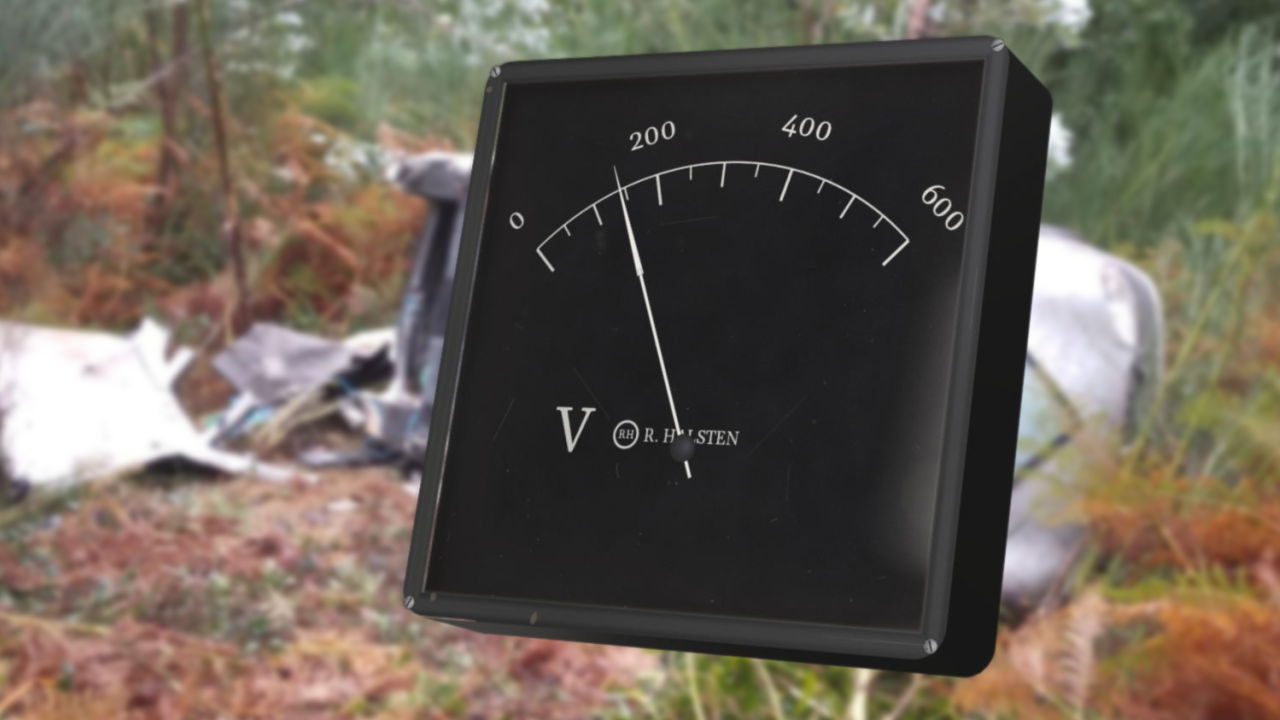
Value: 150 V
